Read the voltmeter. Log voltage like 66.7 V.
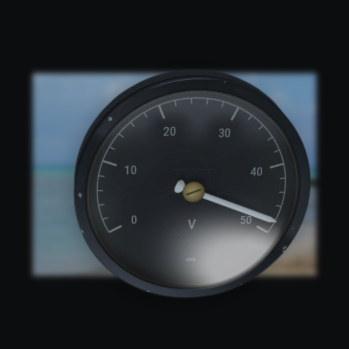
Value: 48 V
